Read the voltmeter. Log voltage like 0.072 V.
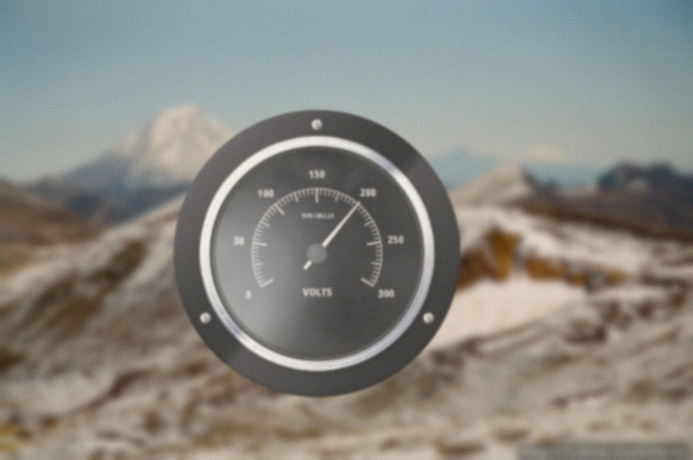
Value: 200 V
